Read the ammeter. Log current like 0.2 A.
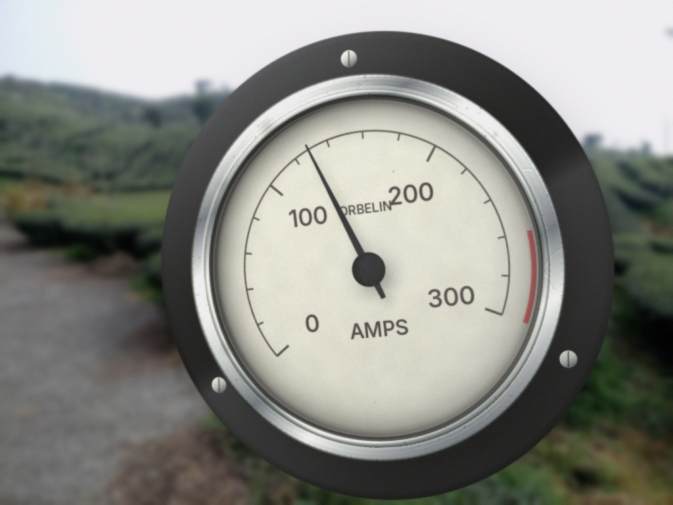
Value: 130 A
